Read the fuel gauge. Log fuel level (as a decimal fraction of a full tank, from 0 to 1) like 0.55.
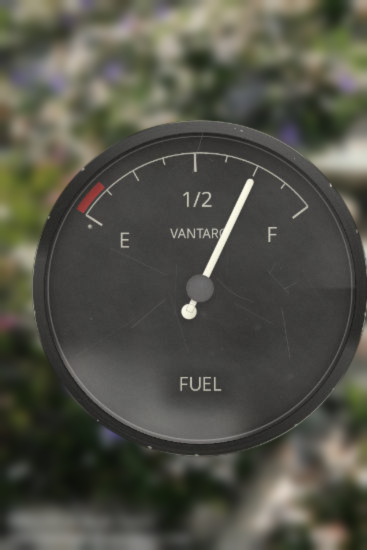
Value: 0.75
